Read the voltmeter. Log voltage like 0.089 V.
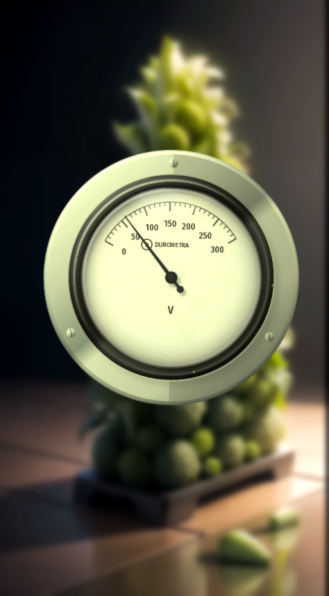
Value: 60 V
